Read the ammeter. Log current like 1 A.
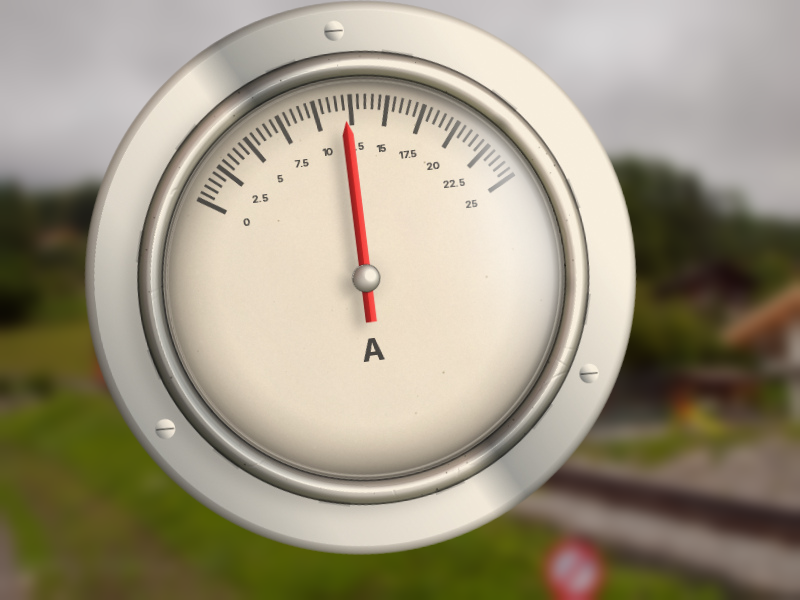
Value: 12 A
